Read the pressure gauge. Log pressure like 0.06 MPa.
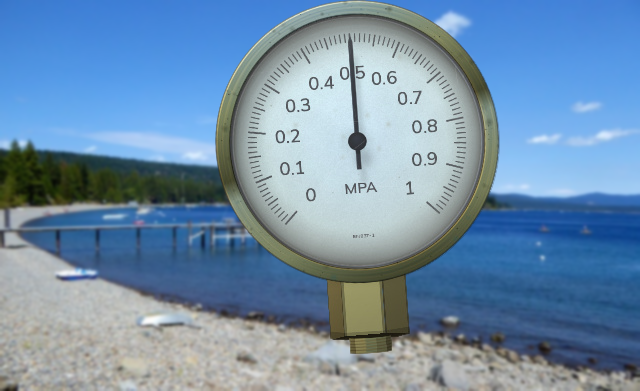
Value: 0.5 MPa
